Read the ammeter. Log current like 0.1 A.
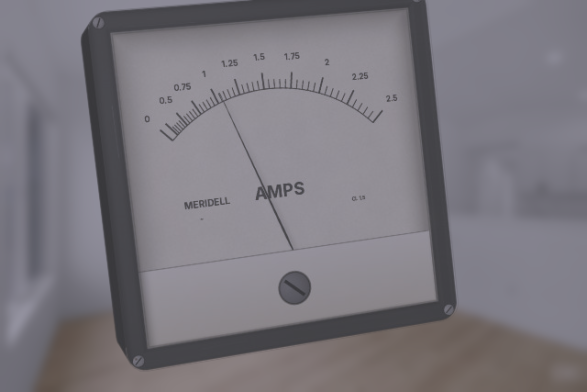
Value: 1.05 A
